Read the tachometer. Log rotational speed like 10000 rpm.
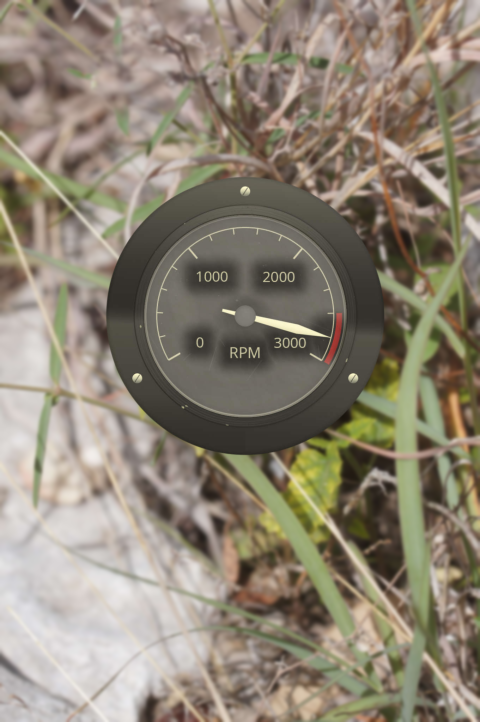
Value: 2800 rpm
